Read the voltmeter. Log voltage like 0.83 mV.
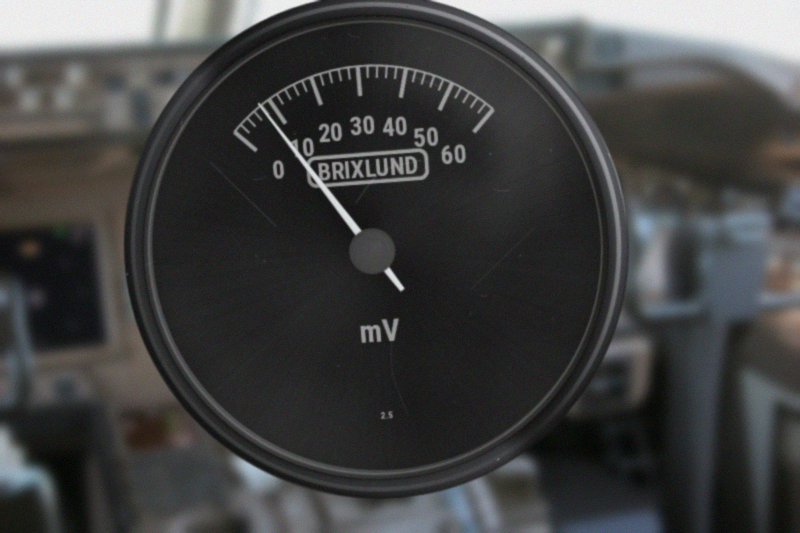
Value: 8 mV
